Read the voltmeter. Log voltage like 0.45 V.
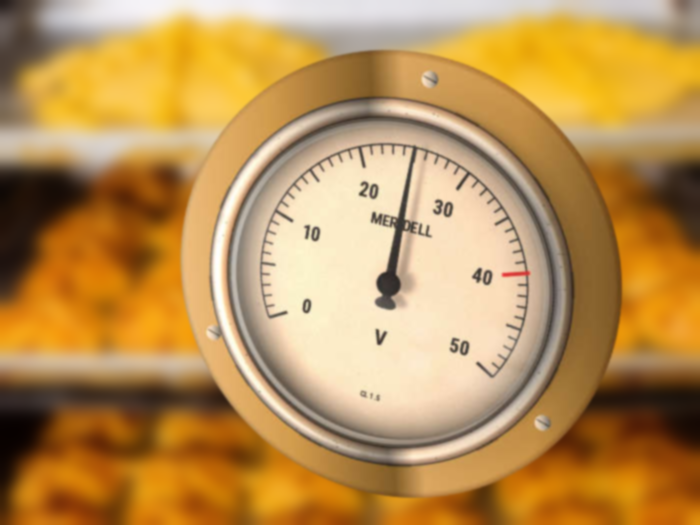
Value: 25 V
